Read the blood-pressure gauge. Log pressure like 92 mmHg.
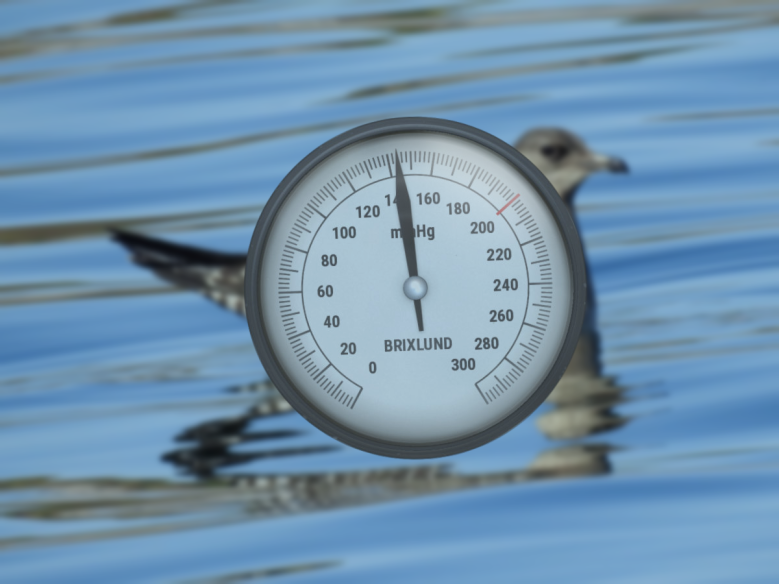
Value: 144 mmHg
